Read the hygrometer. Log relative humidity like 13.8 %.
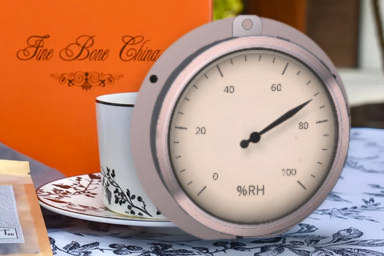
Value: 72 %
